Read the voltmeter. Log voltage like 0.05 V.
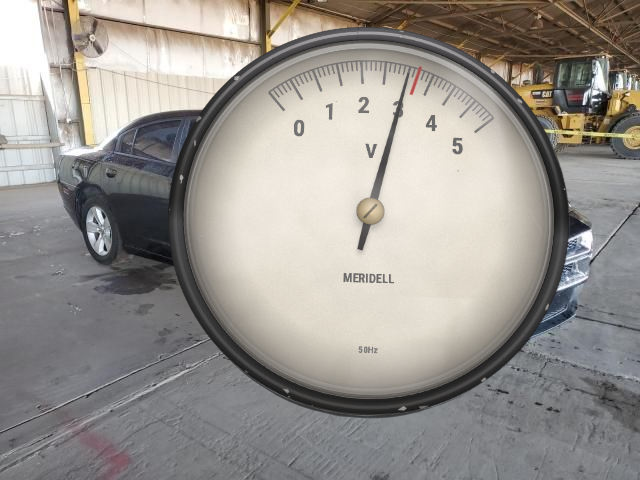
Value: 3 V
